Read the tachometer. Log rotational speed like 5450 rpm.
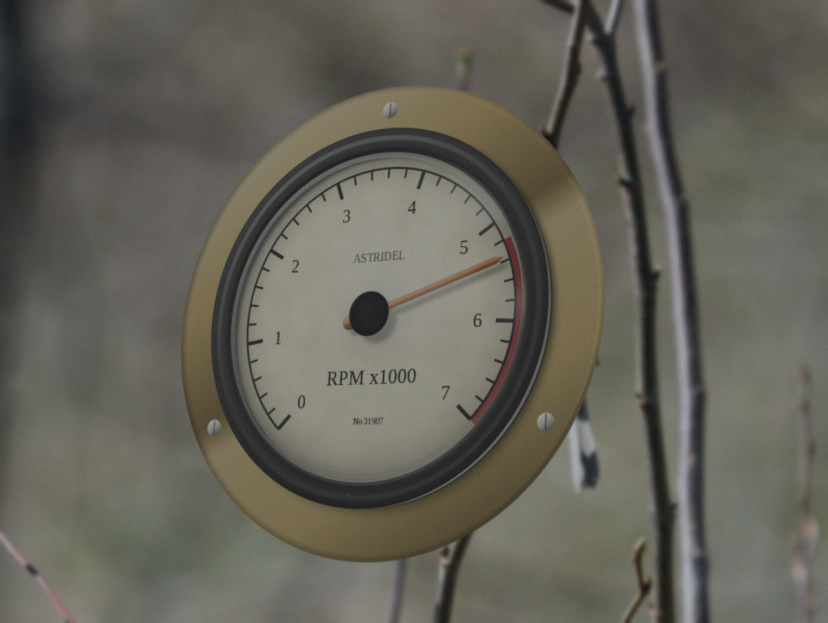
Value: 5400 rpm
